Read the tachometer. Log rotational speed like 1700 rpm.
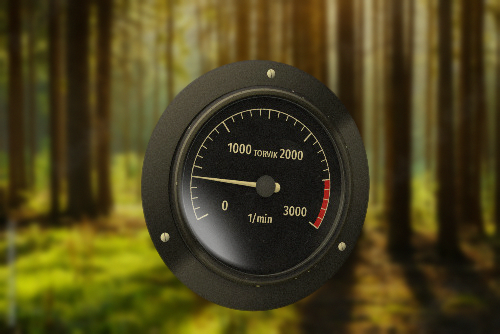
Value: 400 rpm
